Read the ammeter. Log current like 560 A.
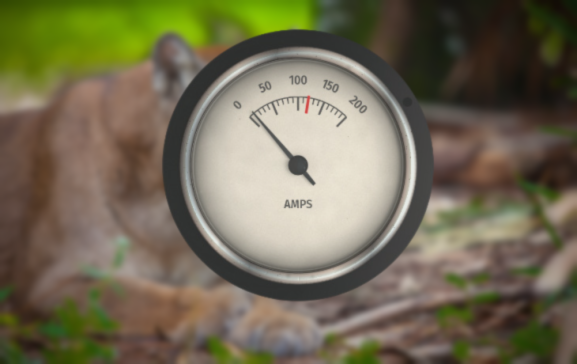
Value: 10 A
